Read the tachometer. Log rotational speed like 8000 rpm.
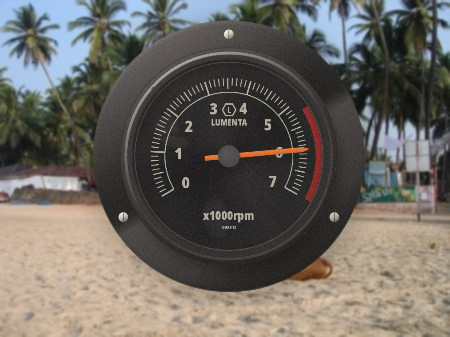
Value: 6000 rpm
